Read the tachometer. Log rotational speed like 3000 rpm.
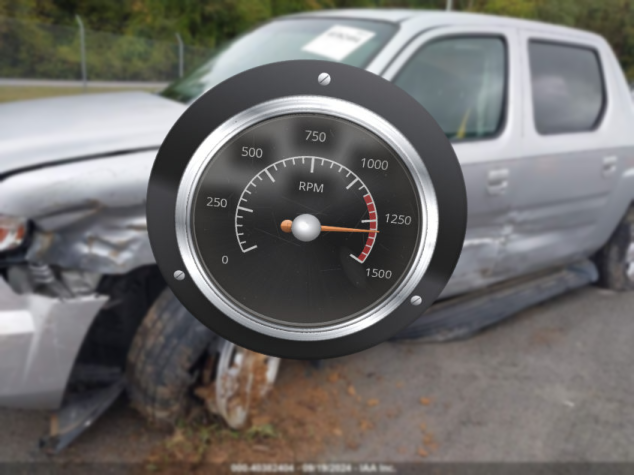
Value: 1300 rpm
